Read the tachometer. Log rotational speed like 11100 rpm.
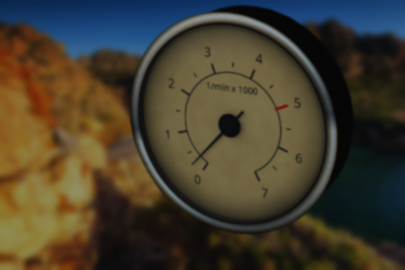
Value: 250 rpm
